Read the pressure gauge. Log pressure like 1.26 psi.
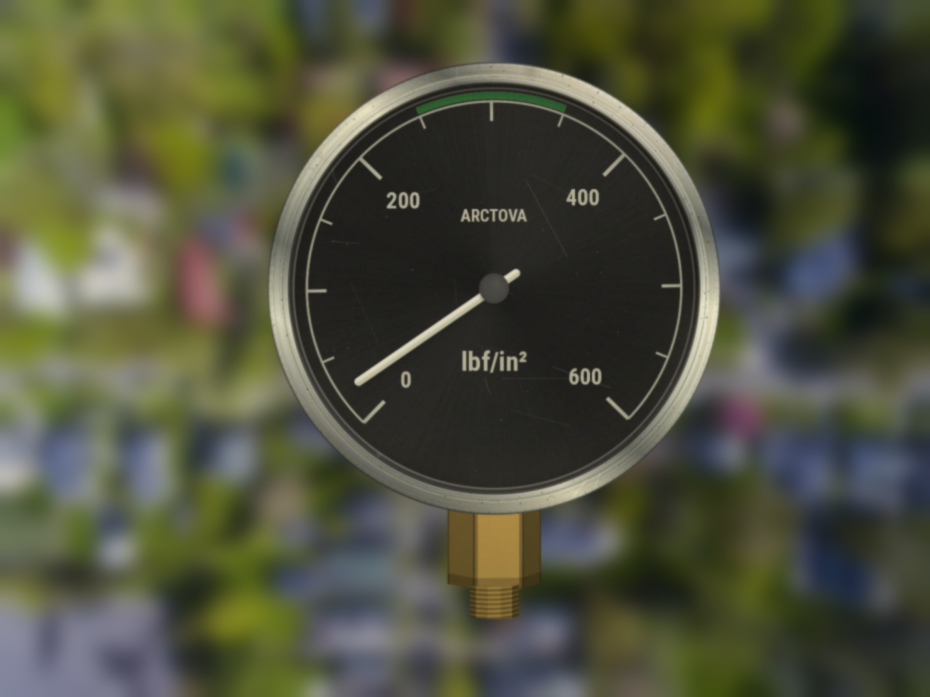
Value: 25 psi
